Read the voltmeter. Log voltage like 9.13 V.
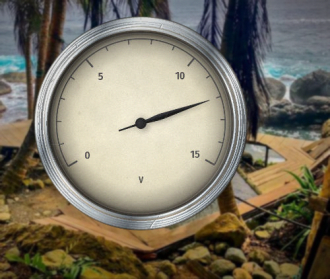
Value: 12 V
